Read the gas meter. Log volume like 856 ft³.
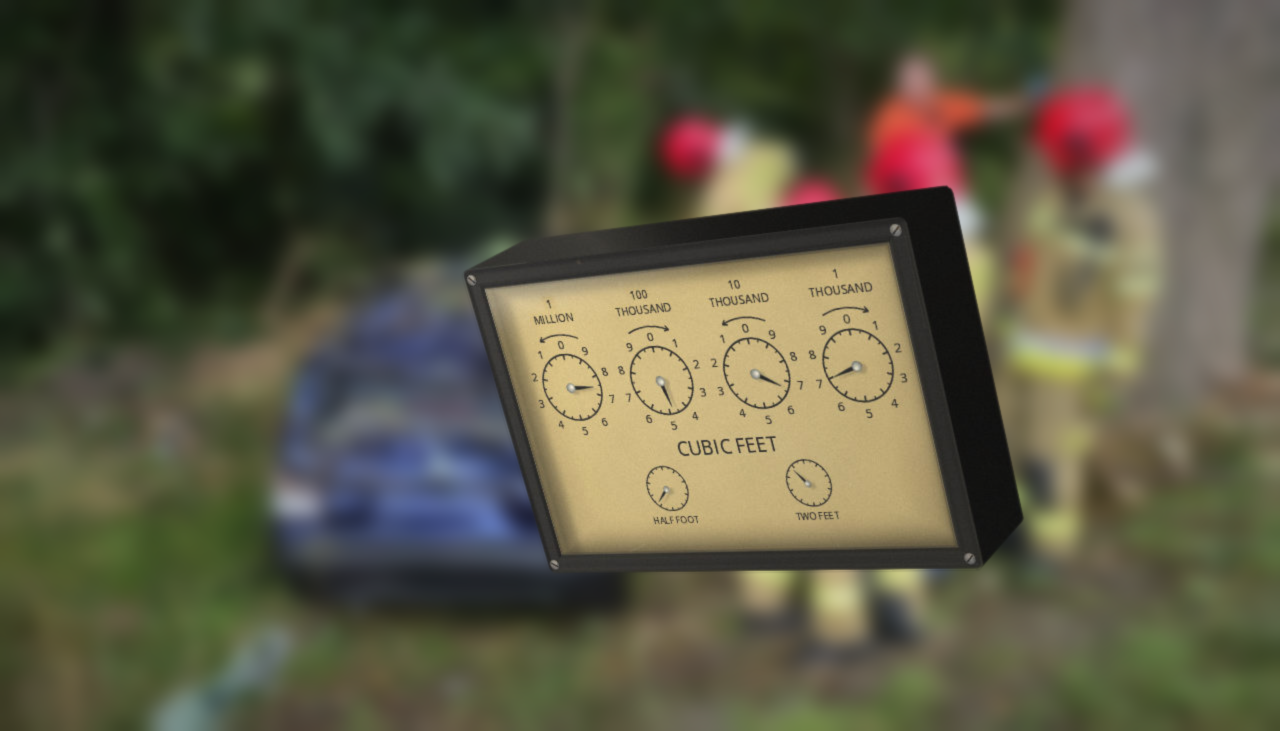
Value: 746700 ft³
